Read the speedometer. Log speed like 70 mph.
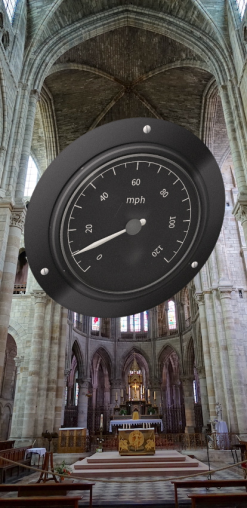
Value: 10 mph
